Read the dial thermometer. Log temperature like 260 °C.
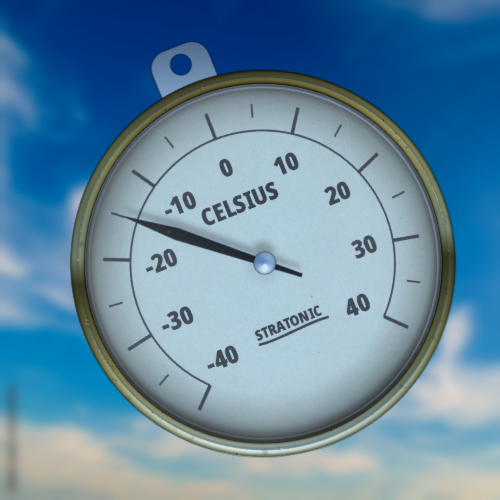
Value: -15 °C
